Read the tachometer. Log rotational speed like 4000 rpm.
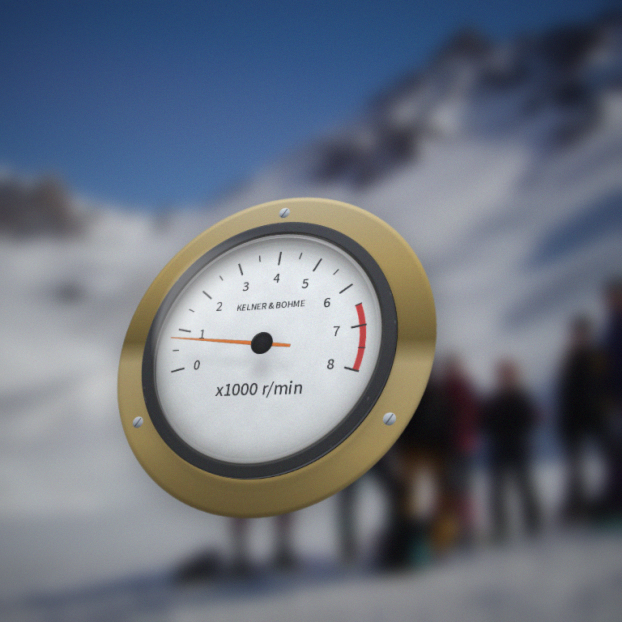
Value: 750 rpm
